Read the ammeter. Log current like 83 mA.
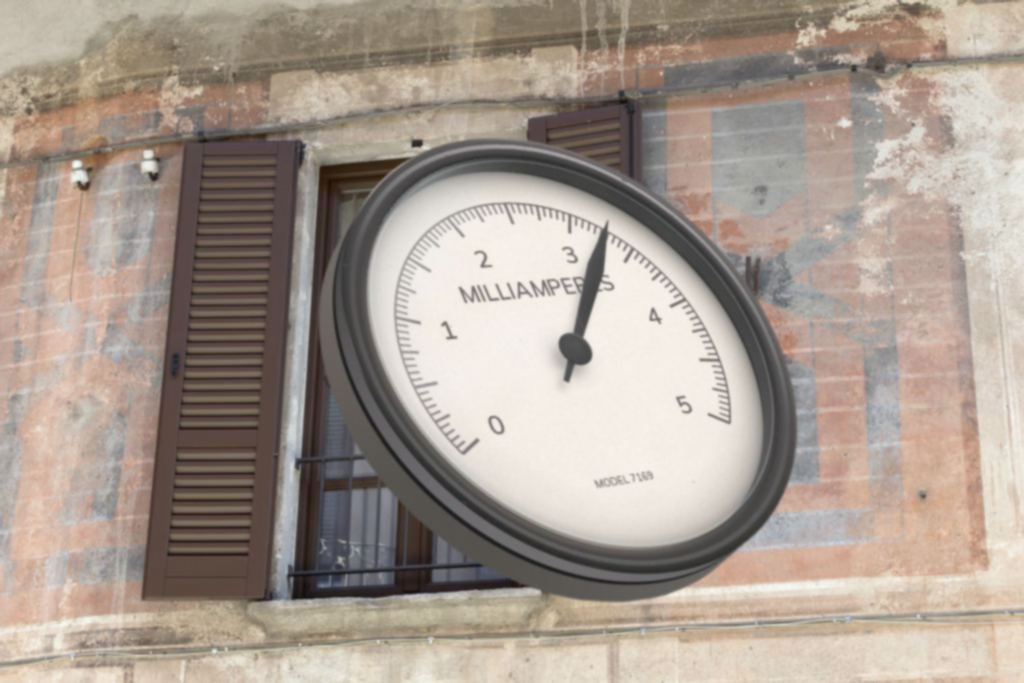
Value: 3.25 mA
